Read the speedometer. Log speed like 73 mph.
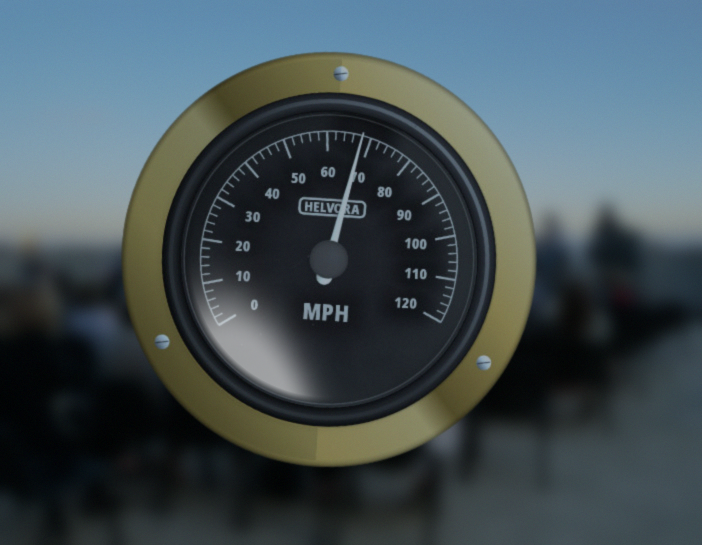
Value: 68 mph
